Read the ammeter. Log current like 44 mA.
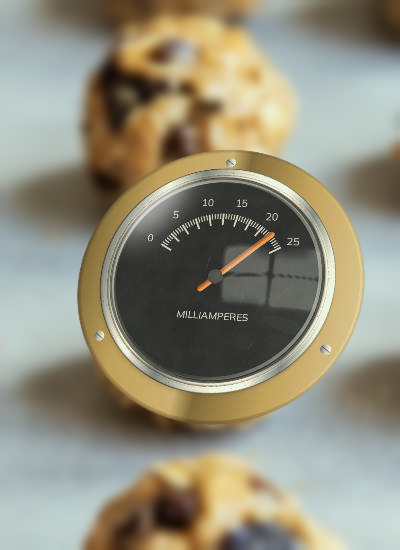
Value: 22.5 mA
